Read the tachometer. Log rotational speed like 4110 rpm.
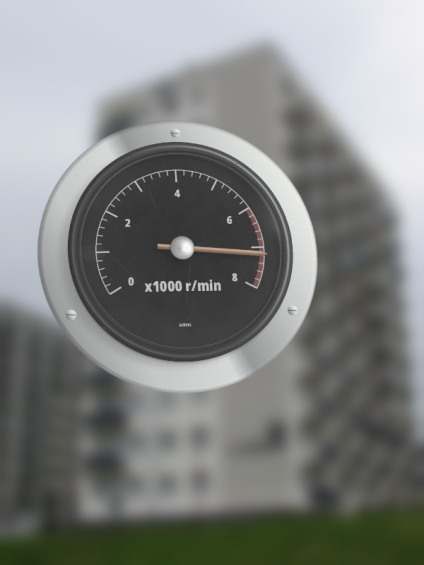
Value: 7200 rpm
